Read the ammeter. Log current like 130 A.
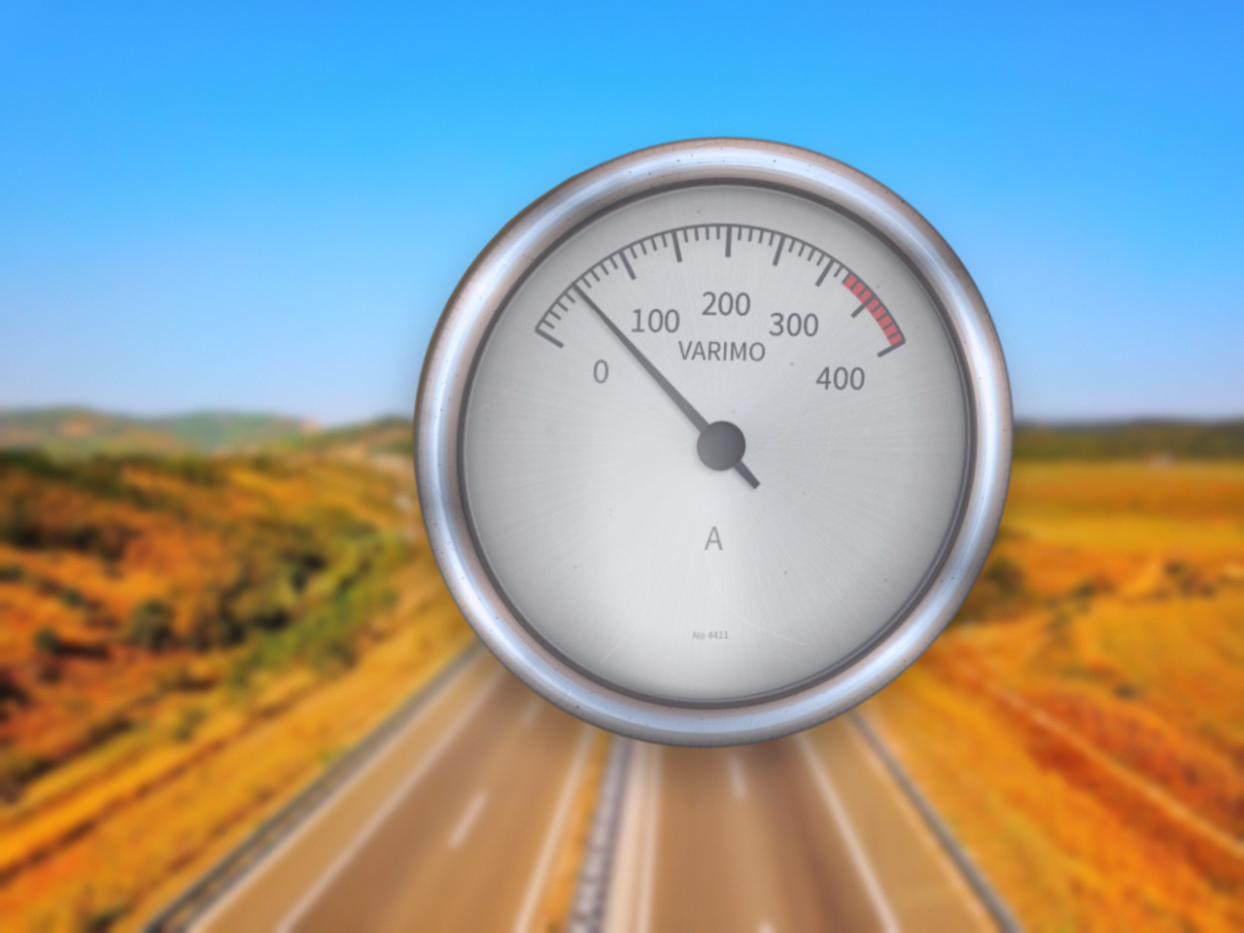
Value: 50 A
